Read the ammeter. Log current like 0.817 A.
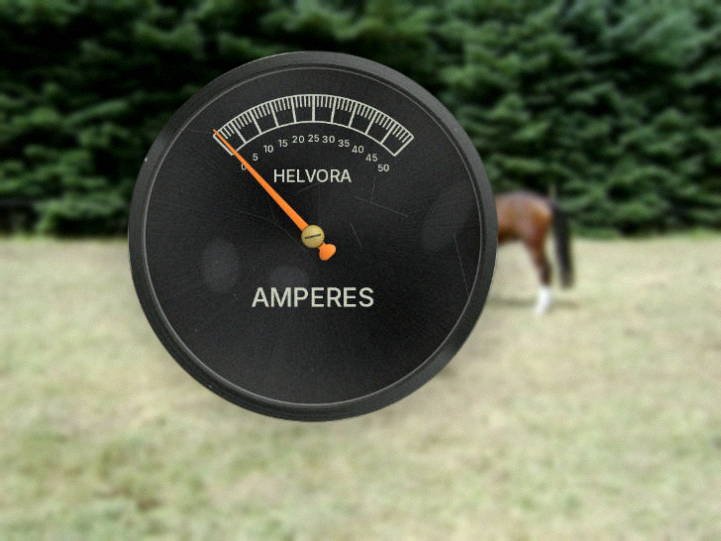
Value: 1 A
